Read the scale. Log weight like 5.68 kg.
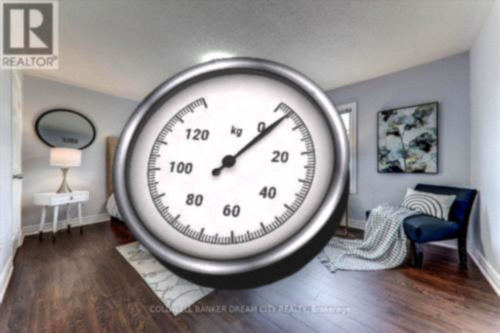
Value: 5 kg
